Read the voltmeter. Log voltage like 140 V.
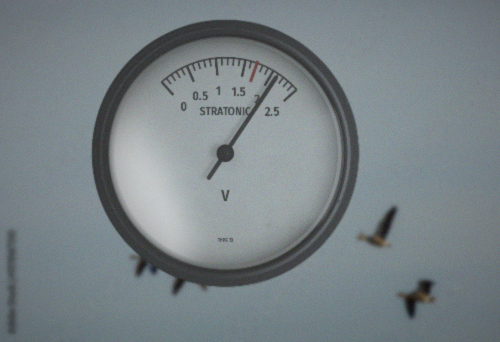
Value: 2.1 V
